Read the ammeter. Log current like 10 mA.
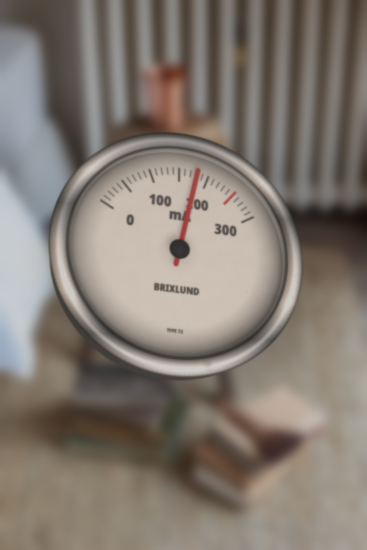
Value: 180 mA
